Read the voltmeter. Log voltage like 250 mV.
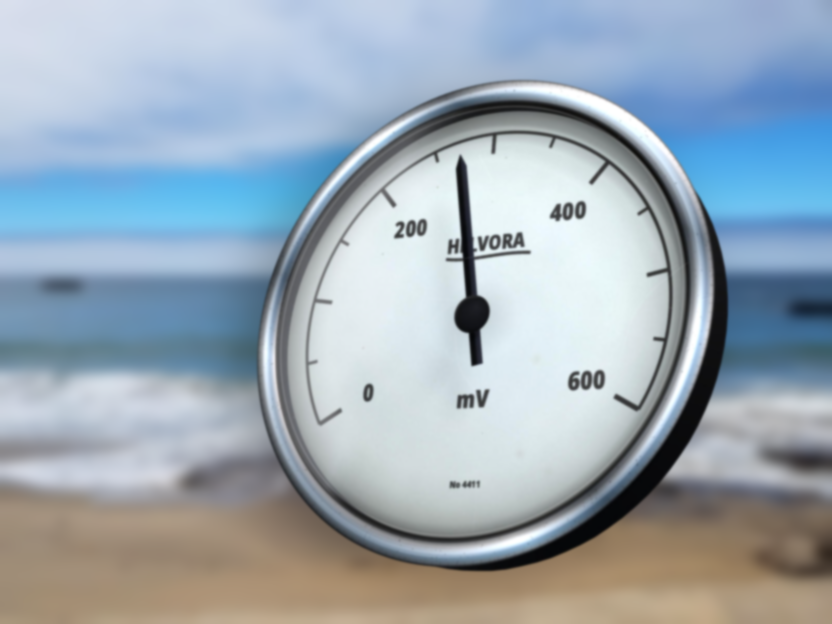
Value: 275 mV
